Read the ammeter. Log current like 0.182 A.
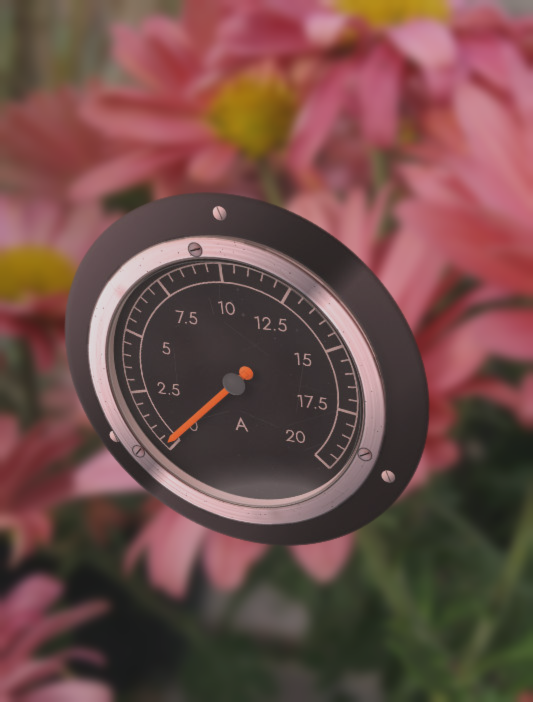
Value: 0.25 A
